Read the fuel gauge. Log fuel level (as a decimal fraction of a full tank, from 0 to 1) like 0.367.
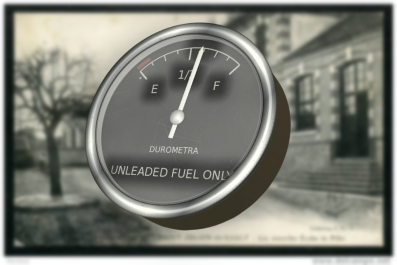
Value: 0.625
